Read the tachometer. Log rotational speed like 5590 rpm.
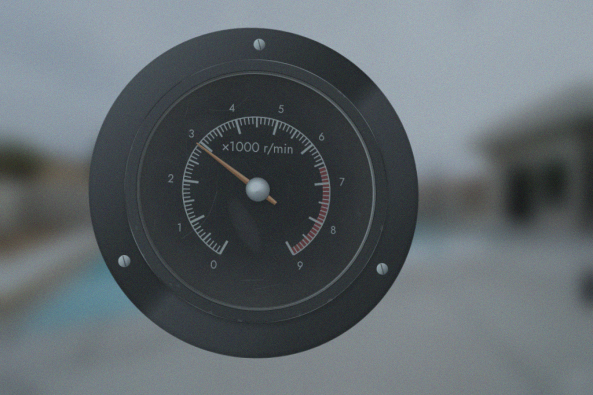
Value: 2900 rpm
